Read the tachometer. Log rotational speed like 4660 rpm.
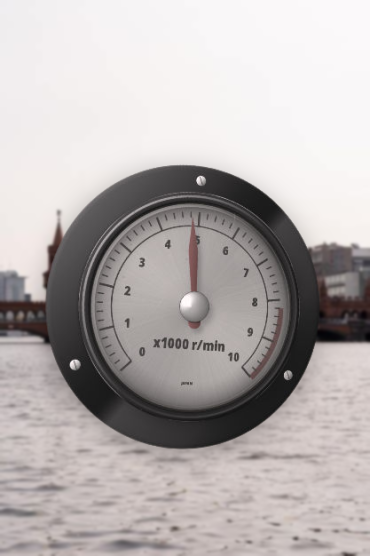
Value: 4800 rpm
